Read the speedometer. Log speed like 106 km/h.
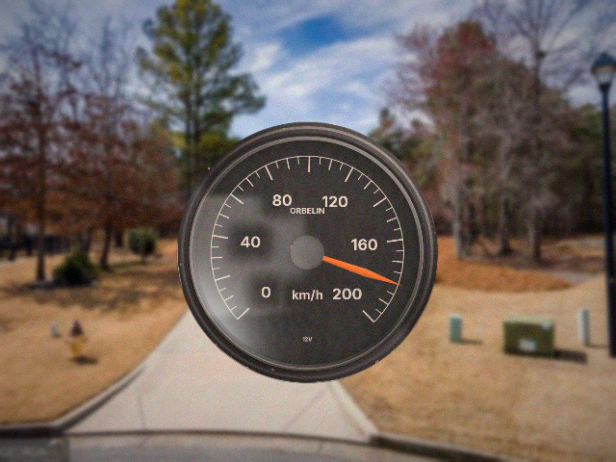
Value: 180 km/h
